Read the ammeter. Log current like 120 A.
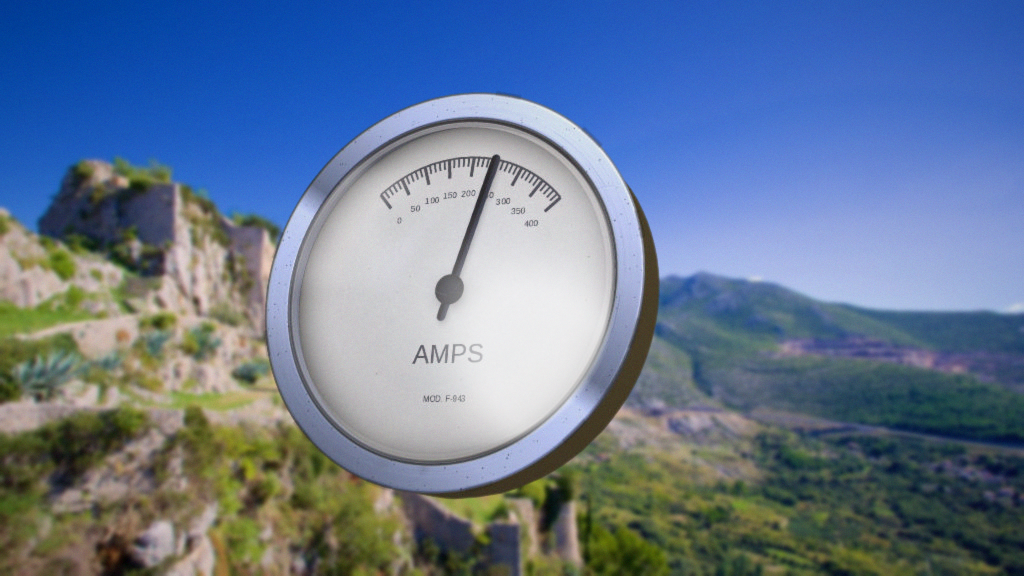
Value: 250 A
